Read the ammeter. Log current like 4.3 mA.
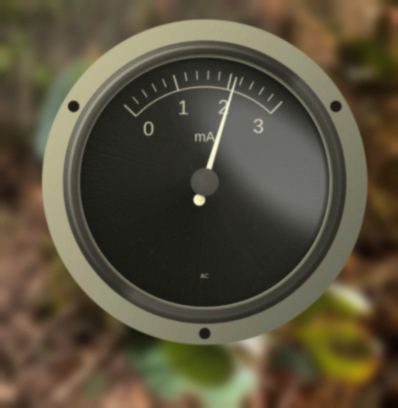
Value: 2.1 mA
